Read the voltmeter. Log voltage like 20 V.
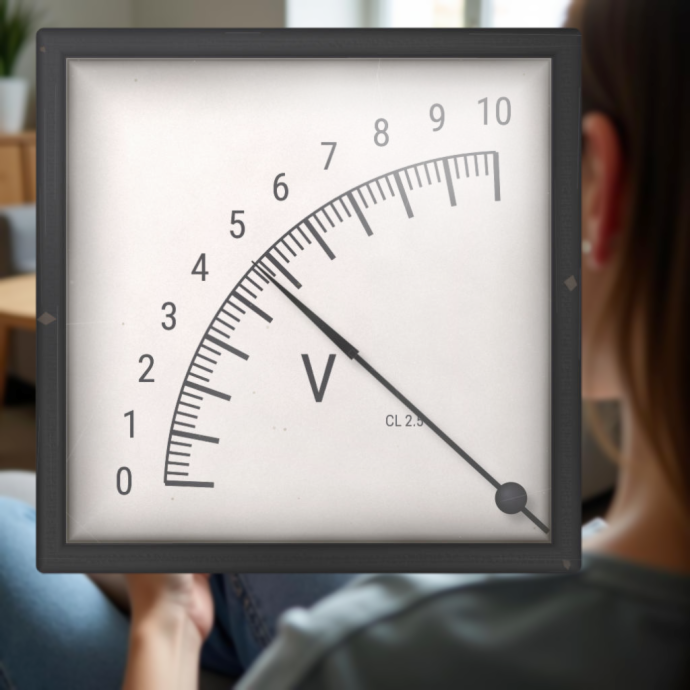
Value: 4.7 V
